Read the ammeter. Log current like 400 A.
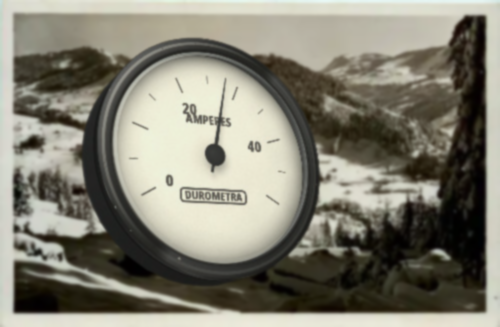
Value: 27.5 A
